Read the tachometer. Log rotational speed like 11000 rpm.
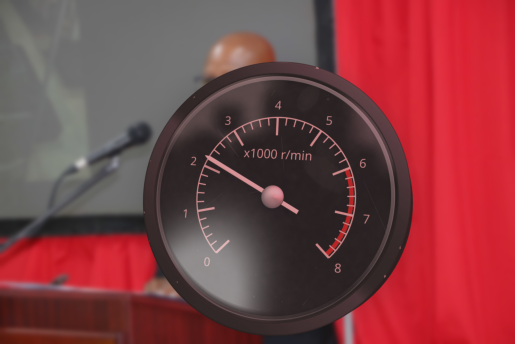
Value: 2200 rpm
